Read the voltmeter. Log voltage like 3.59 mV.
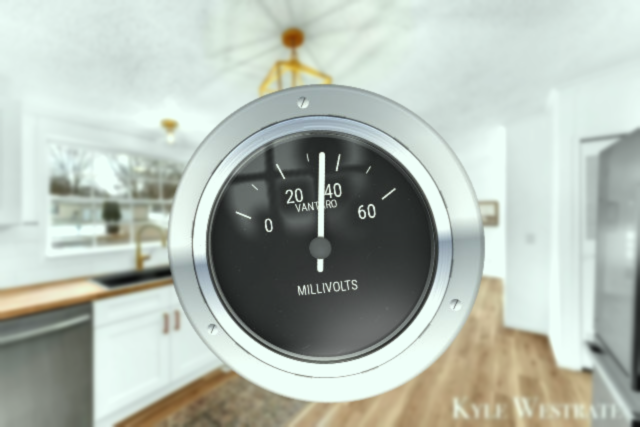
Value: 35 mV
